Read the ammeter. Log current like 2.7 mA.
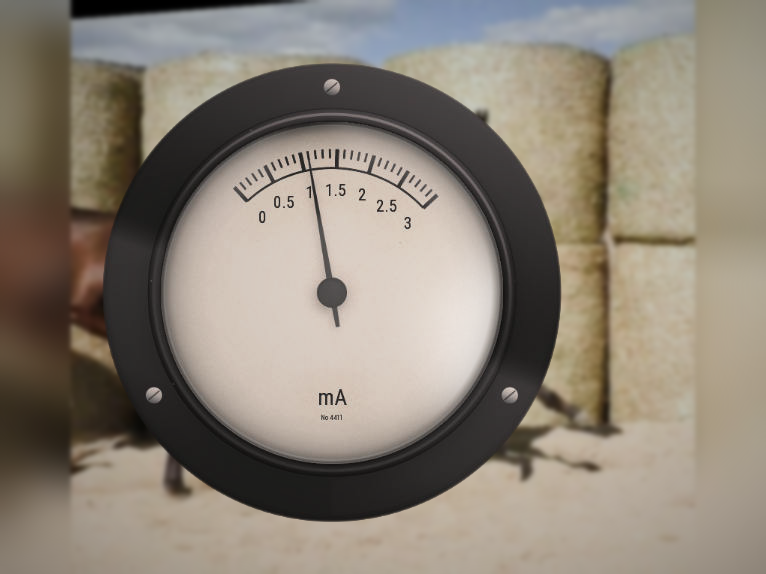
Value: 1.1 mA
